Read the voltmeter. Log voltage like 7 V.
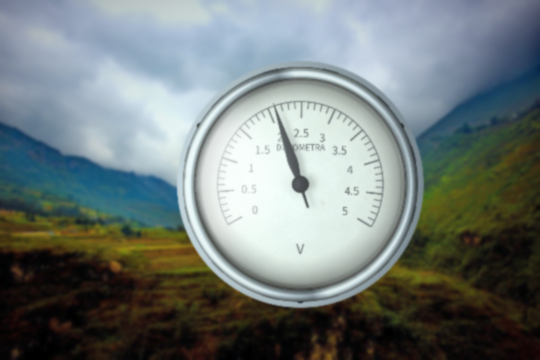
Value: 2.1 V
